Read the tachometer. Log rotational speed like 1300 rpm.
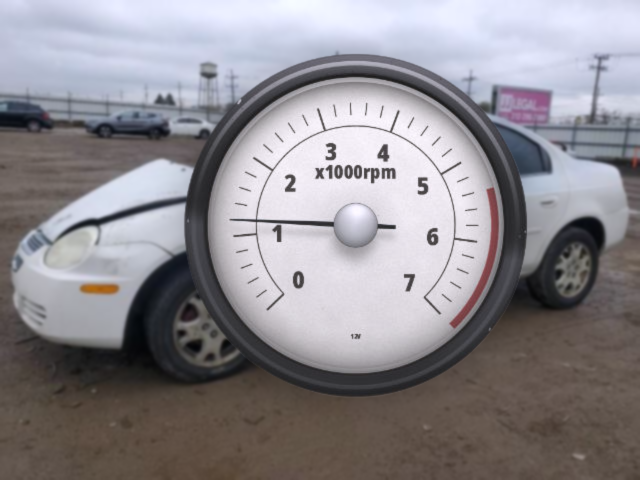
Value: 1200 rpm
